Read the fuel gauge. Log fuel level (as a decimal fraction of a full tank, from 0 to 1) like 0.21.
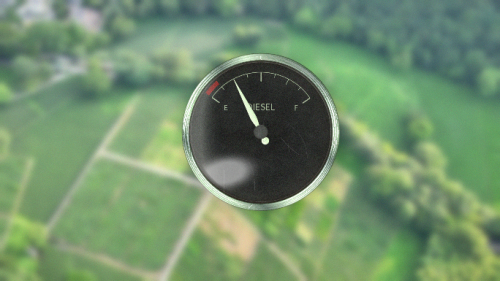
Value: 0.25
